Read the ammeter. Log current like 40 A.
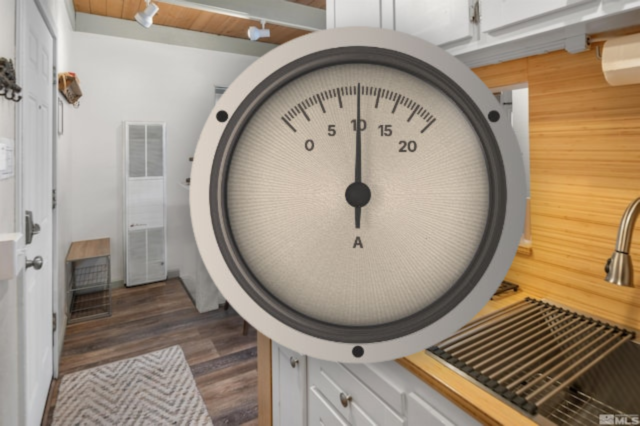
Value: 10 A
